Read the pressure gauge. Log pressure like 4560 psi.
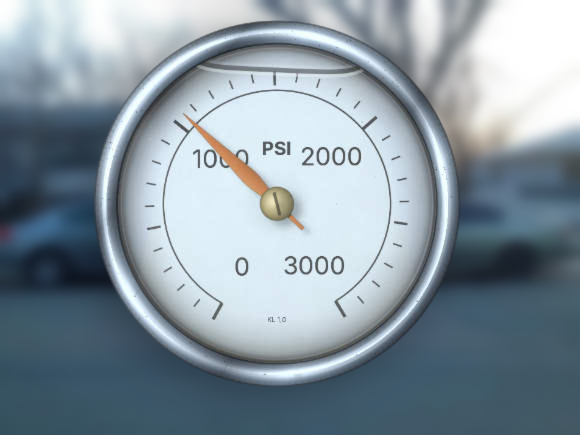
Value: 1050 psi
